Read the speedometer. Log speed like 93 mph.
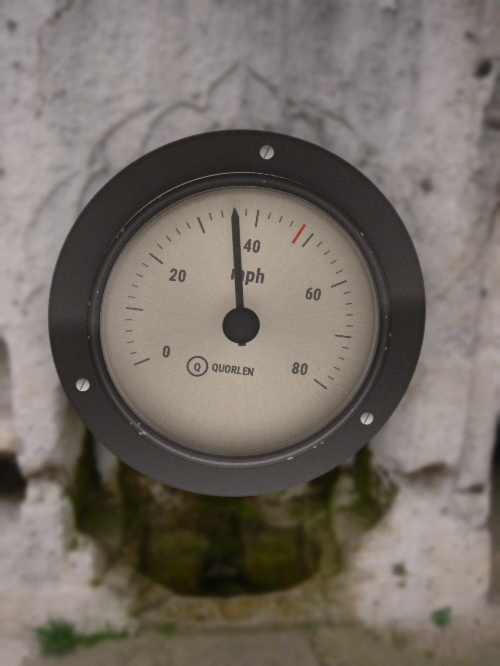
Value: 36 mph
